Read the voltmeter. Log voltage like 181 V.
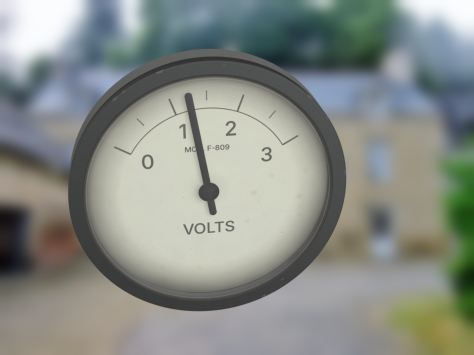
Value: 1.25 V
